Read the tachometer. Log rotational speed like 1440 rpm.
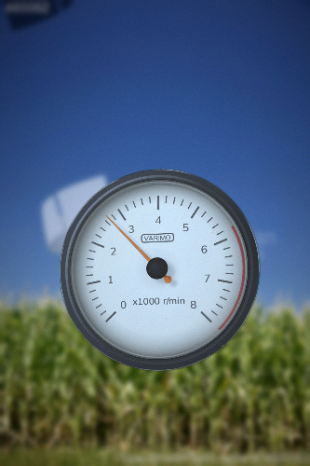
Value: 2700 rpm
